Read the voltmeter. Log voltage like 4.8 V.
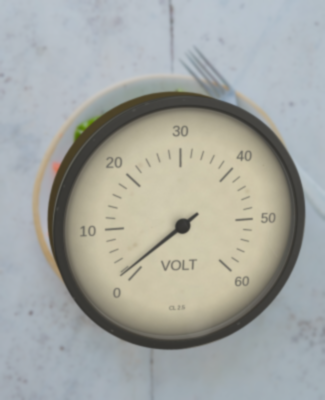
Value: 2 V
